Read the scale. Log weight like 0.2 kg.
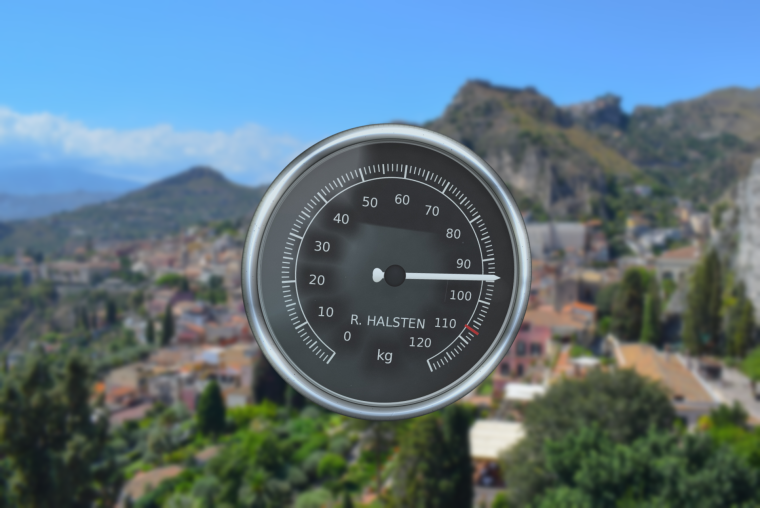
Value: 94 kg
